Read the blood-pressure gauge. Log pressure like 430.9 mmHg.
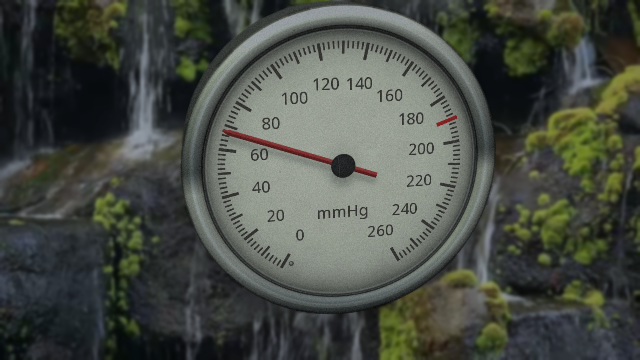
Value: 68 mmHg
